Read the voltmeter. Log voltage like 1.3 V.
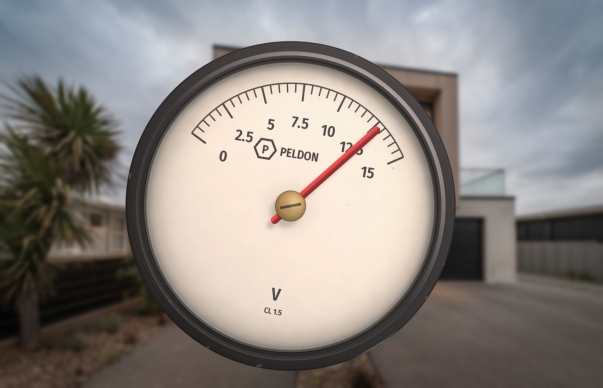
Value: 12.75 V
